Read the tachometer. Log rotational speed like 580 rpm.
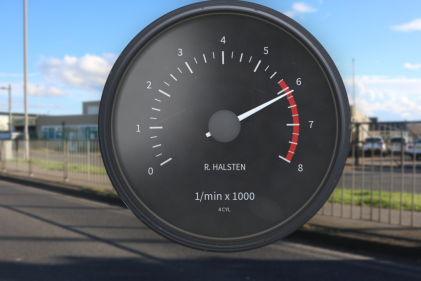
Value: 6125 rpm
